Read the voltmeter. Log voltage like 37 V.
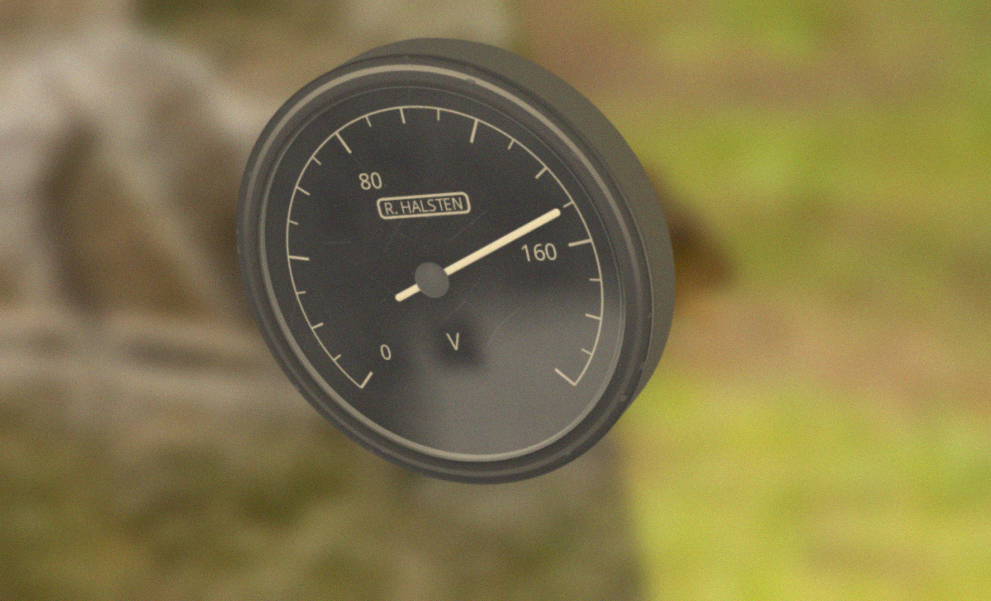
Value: 150 V
